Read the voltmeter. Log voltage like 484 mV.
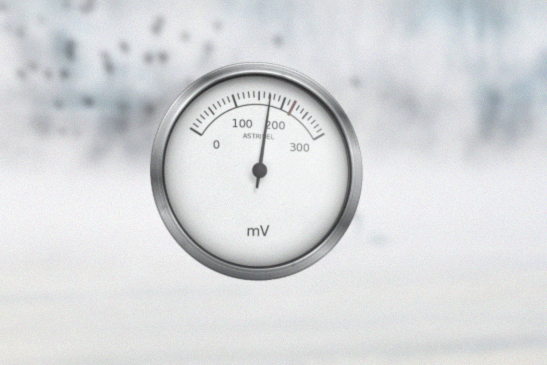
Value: 170 mV
